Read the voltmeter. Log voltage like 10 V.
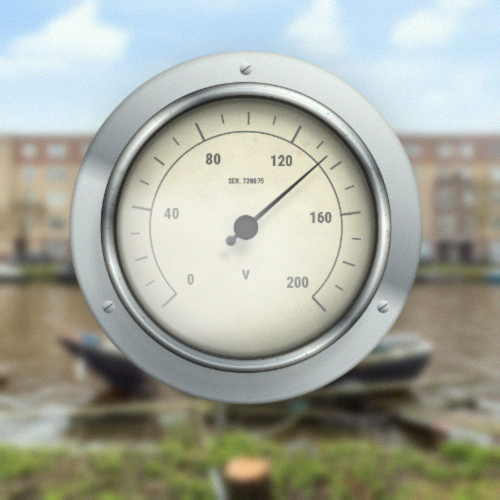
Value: 135 V
